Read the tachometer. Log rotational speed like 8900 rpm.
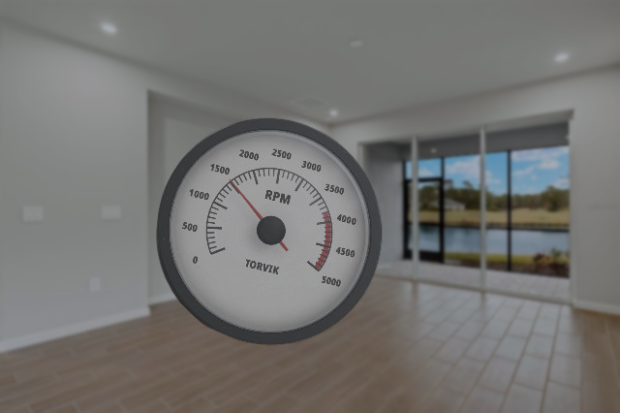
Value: 1500 rpm
